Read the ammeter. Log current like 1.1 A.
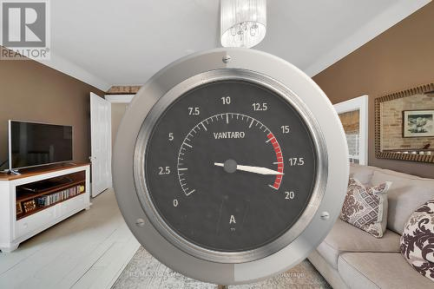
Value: 18.5 A
